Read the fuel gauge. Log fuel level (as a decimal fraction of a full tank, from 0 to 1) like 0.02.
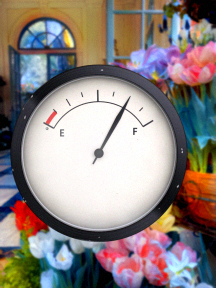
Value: 0.75
